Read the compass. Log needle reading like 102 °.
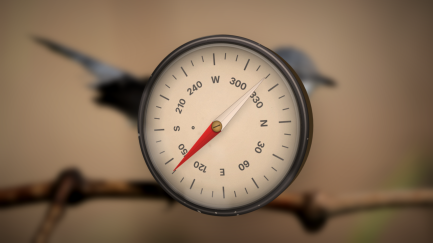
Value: 140 °
